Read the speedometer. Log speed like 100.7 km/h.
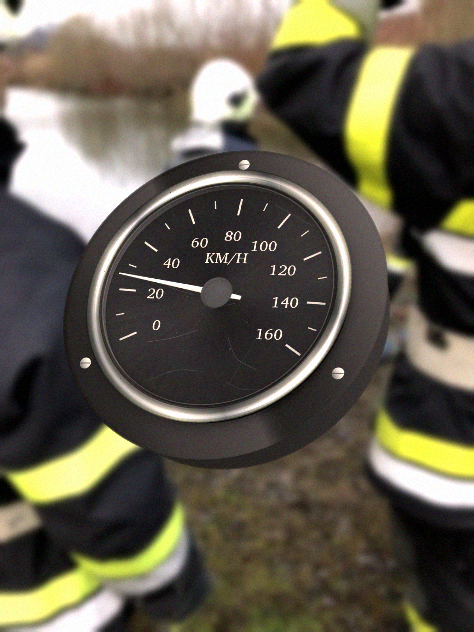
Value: 25 km/h
